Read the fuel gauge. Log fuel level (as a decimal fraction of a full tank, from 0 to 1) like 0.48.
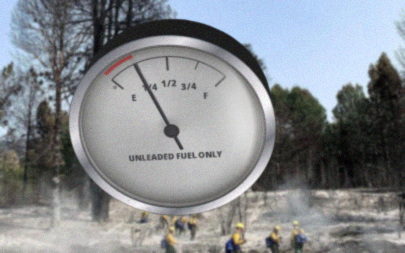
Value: 0.25
